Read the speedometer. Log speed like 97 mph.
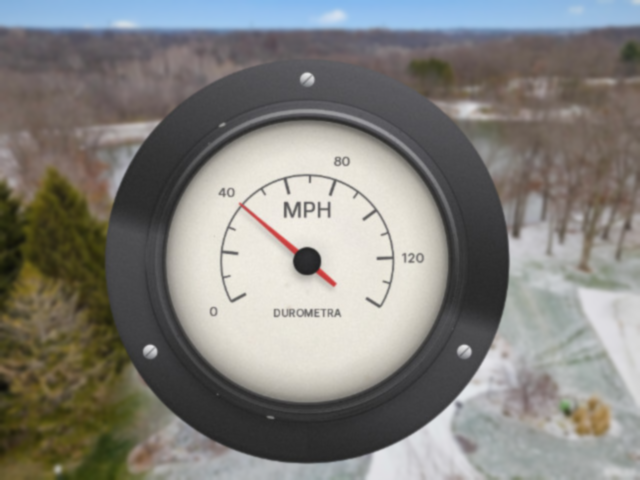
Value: 40 mph
